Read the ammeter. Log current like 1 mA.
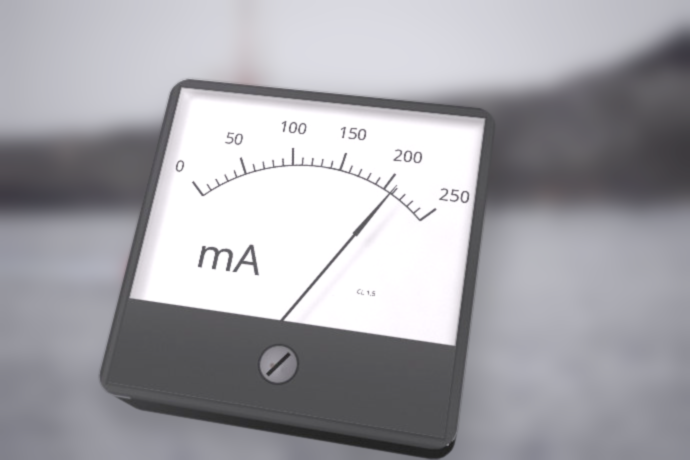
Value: 210 mA
